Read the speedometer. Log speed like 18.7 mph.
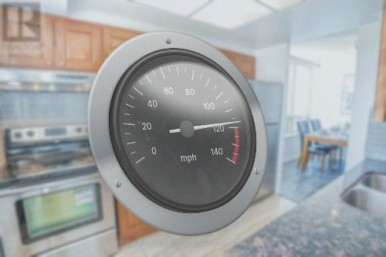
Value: 117.5 mph
